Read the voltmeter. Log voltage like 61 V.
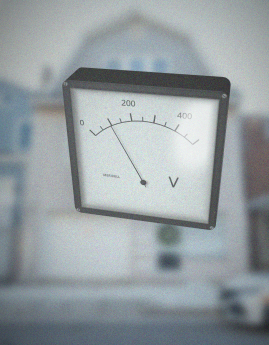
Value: 100 V
